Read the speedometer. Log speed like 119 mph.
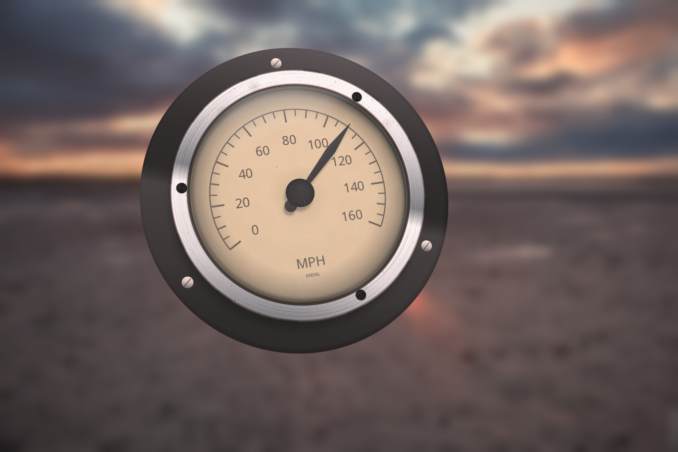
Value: 110 mph
